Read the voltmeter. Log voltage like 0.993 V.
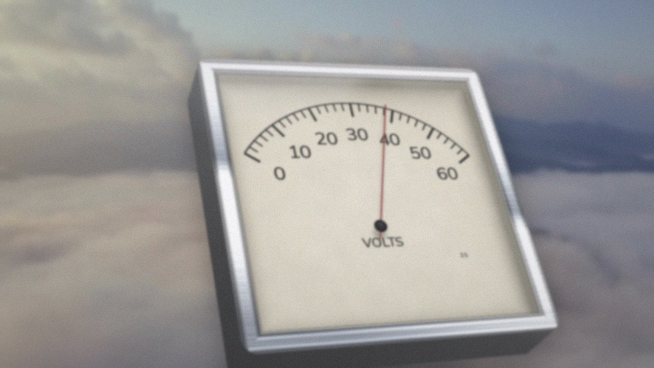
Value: 38 V
